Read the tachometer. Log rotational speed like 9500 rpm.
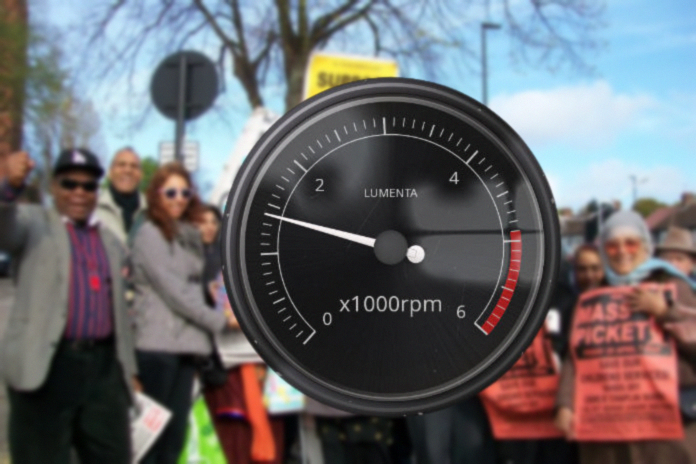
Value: 1400 rpm
